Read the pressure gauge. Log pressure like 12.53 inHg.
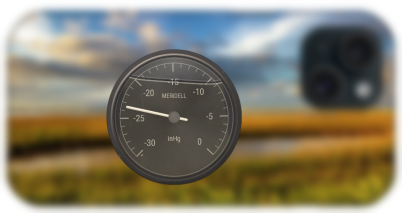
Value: -23.5 inHg
